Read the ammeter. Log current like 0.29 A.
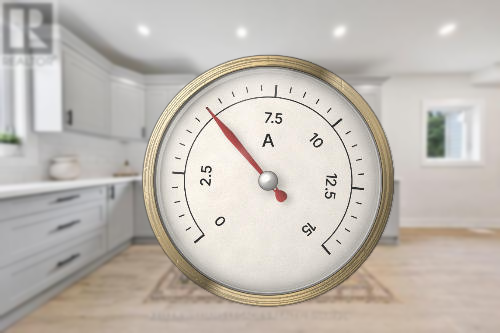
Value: 5 A
